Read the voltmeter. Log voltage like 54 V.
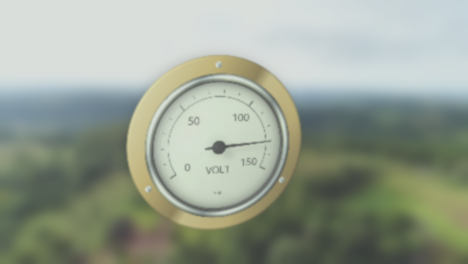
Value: 130 V
